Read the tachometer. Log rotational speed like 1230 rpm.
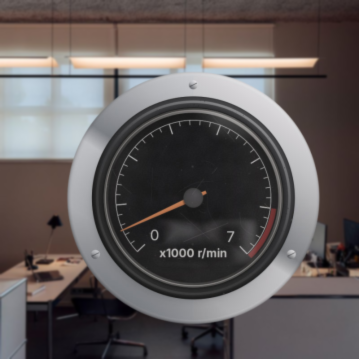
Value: 500 rpm
